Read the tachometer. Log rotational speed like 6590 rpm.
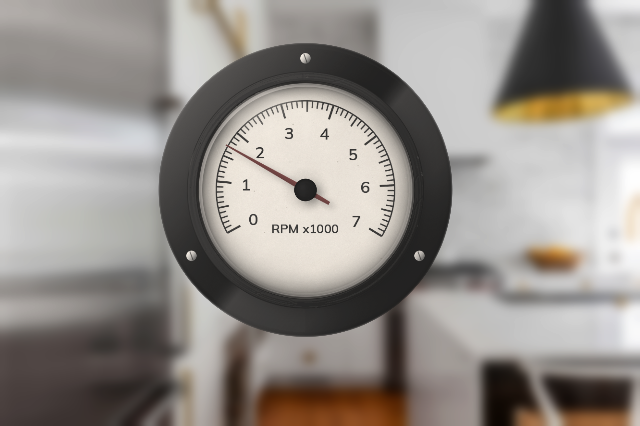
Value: 1700 rpm
